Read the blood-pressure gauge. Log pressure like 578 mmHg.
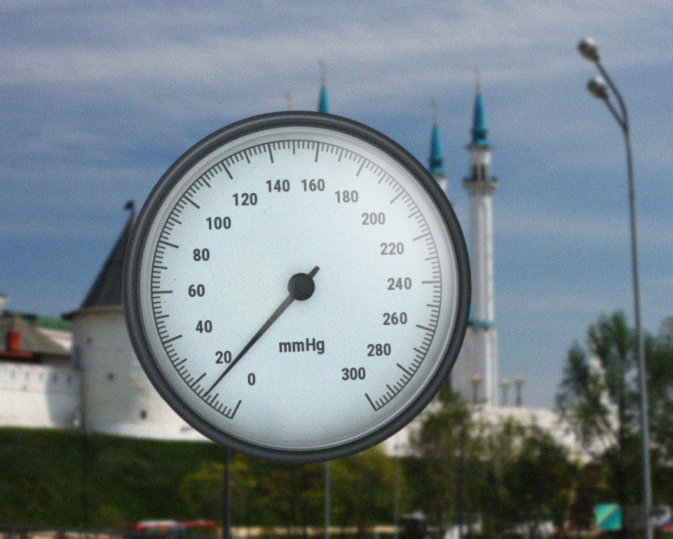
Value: 14 mmHg
